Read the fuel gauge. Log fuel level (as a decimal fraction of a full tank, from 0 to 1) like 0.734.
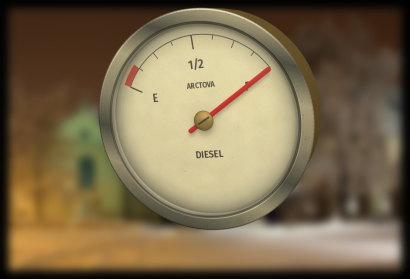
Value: 1
